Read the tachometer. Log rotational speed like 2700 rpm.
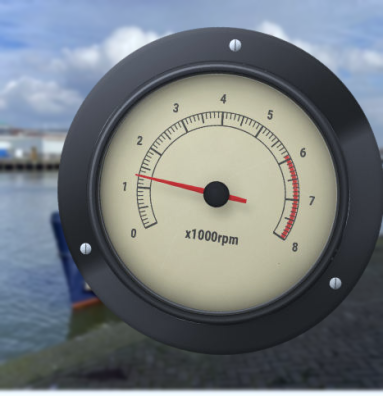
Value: 1300 rpm
